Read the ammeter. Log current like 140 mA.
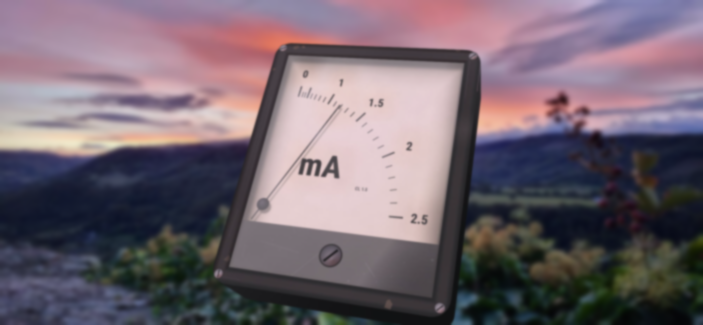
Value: 1.2 mA
